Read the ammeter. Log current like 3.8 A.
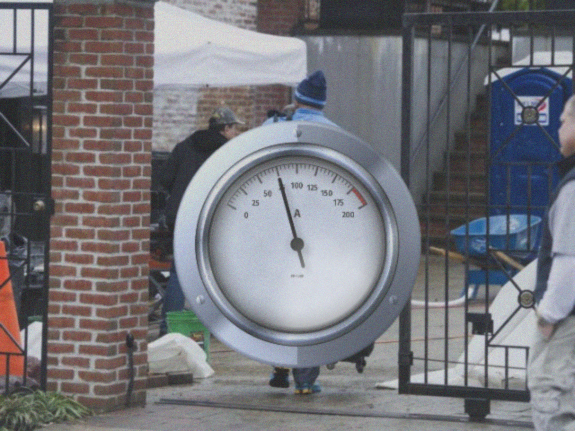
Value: 75 A
